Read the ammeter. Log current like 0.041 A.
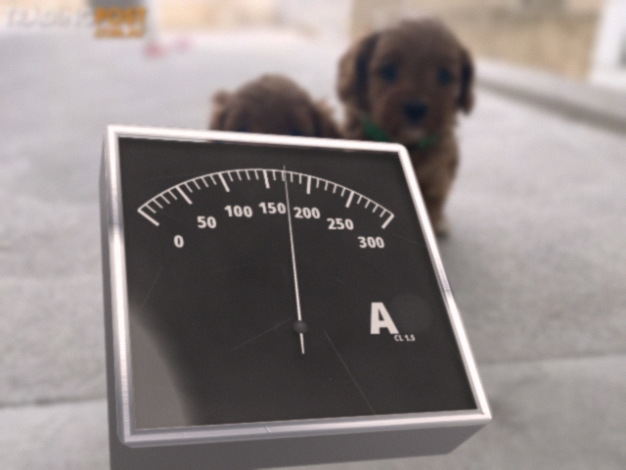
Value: 170 A
